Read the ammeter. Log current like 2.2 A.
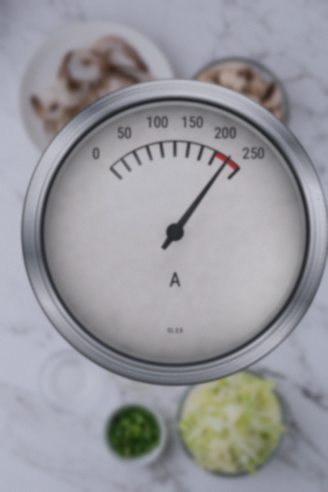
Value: 225 A
